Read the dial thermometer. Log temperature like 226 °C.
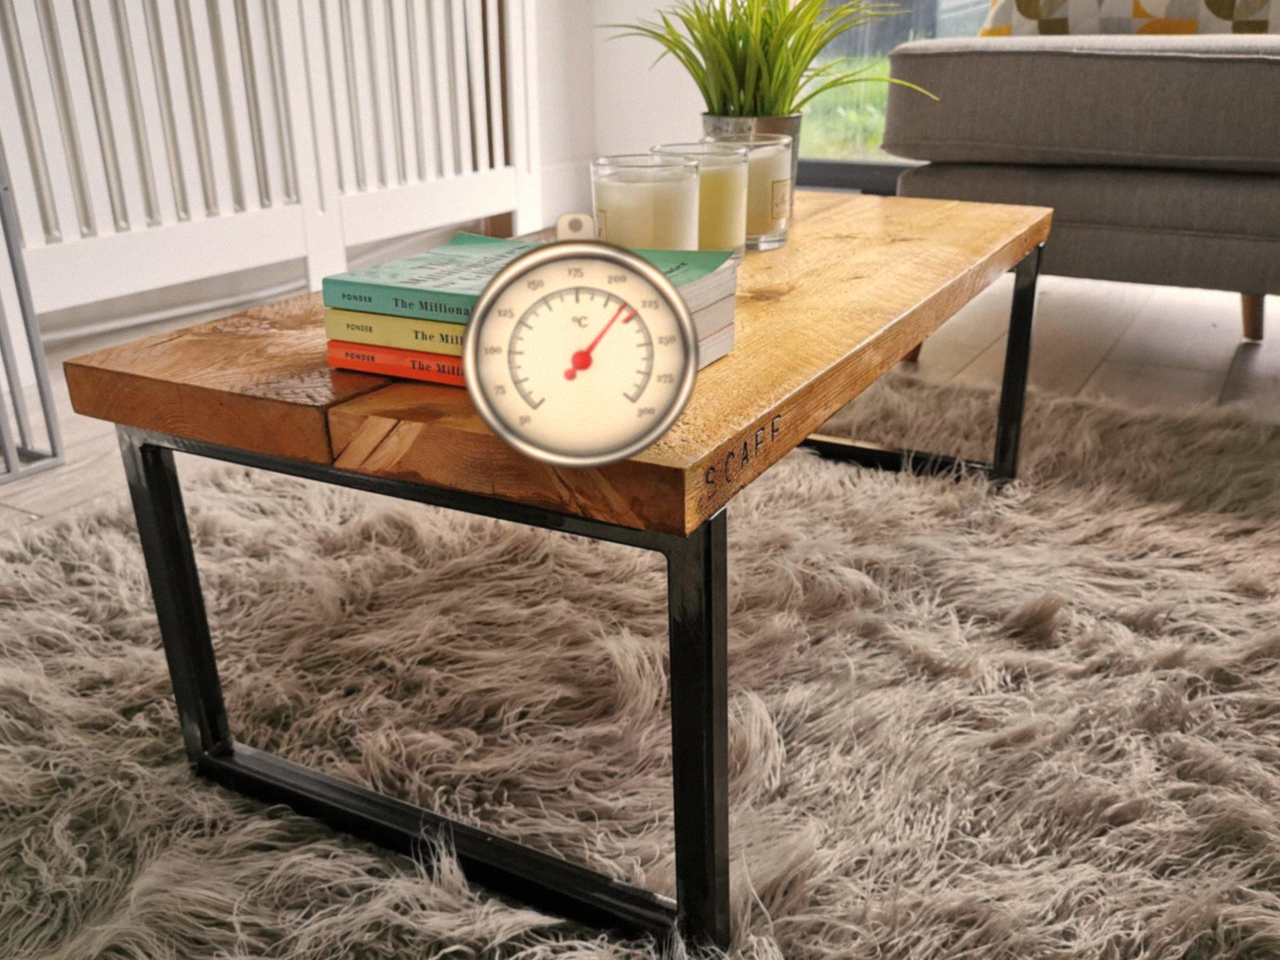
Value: 212.5 °C
